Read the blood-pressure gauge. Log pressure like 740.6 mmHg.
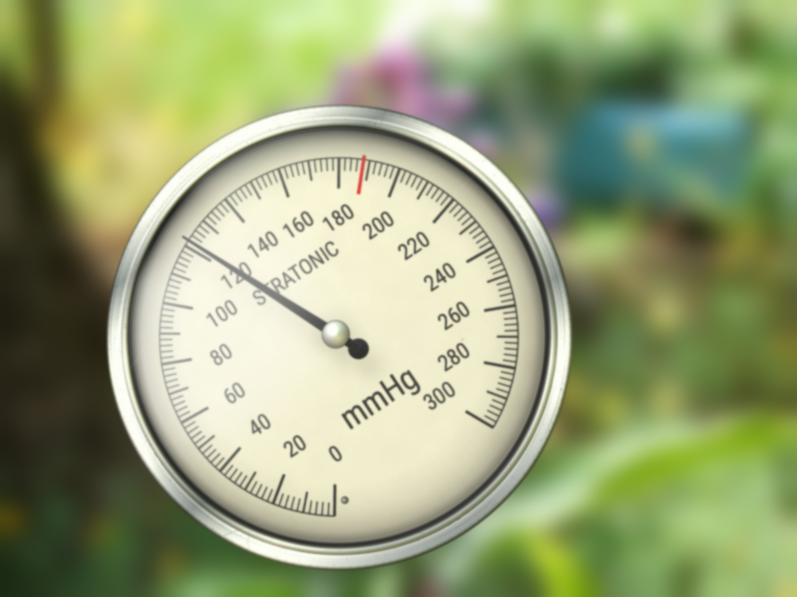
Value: 122 mmHg
